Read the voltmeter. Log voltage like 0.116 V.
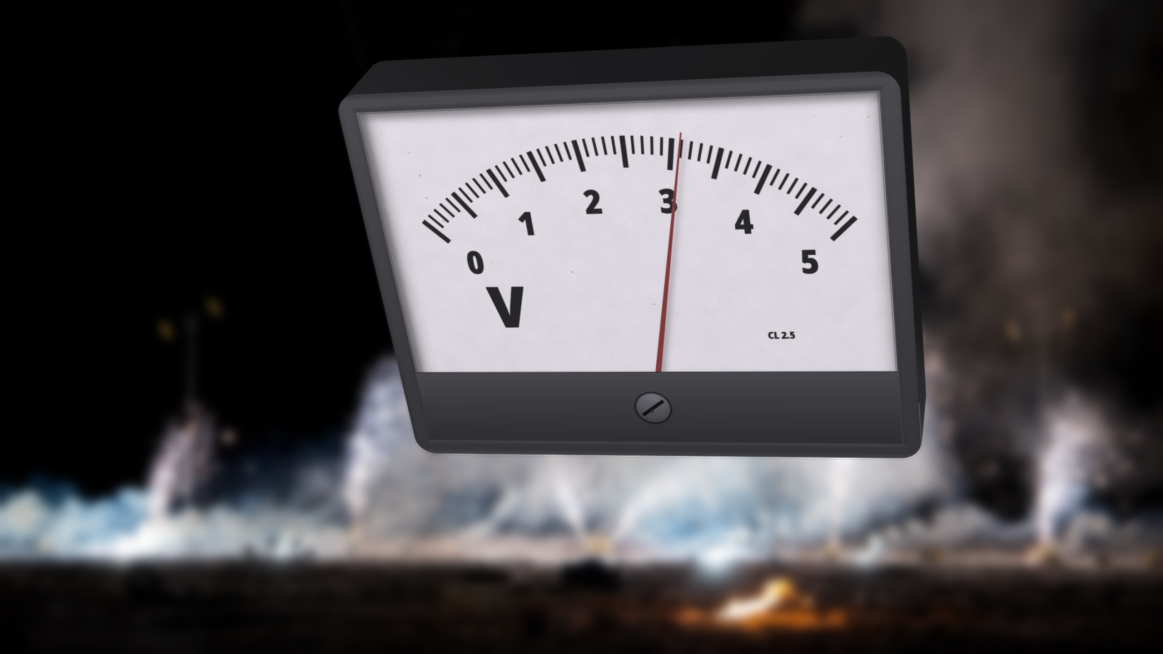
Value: 3.1 V
